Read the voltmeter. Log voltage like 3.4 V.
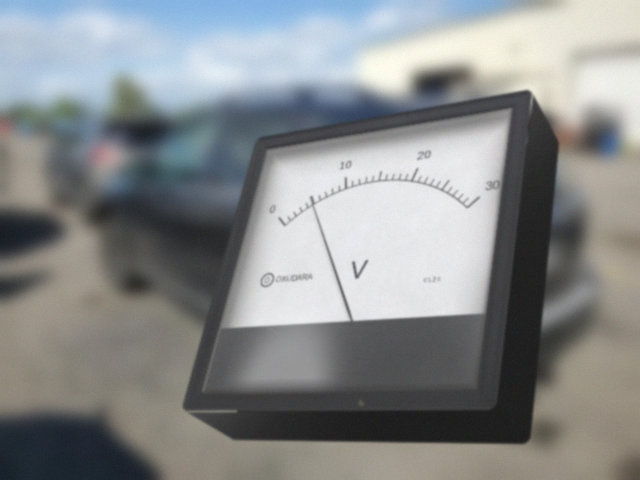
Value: 5 V
